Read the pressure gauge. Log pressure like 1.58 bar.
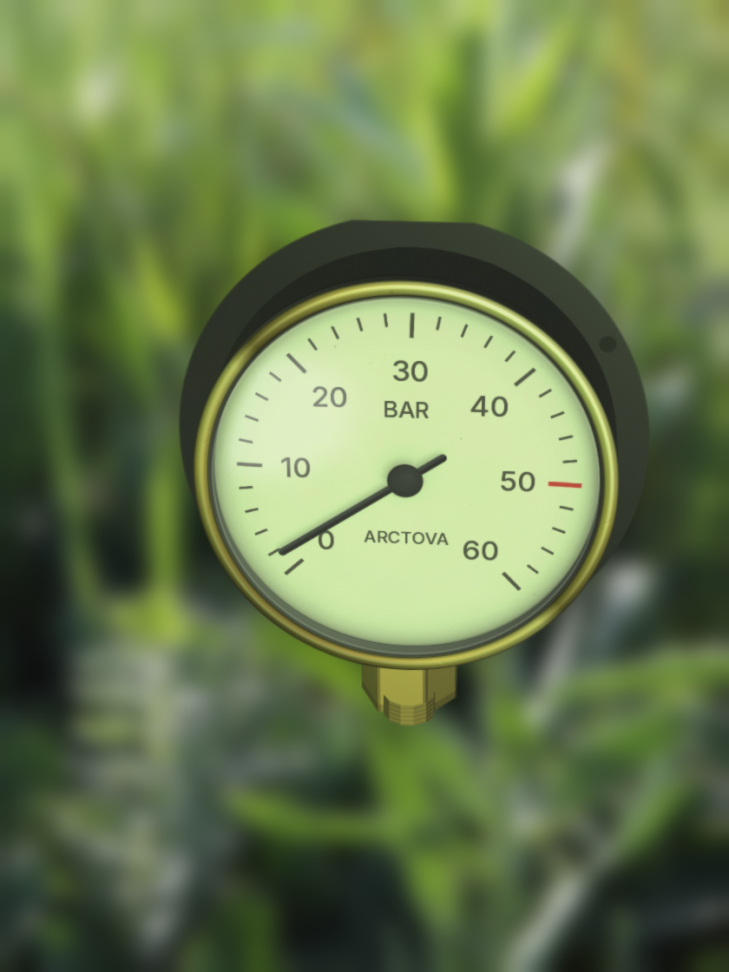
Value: 2 bar
